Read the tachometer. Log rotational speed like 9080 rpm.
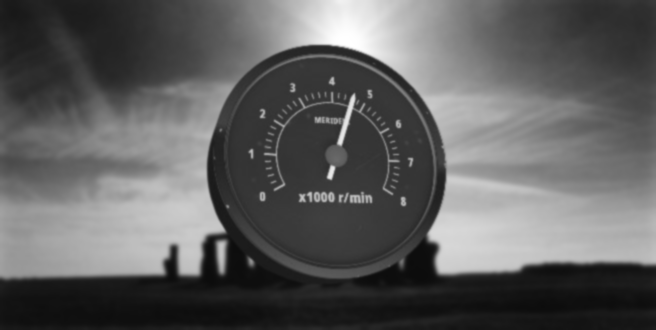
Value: 4600 rpm
